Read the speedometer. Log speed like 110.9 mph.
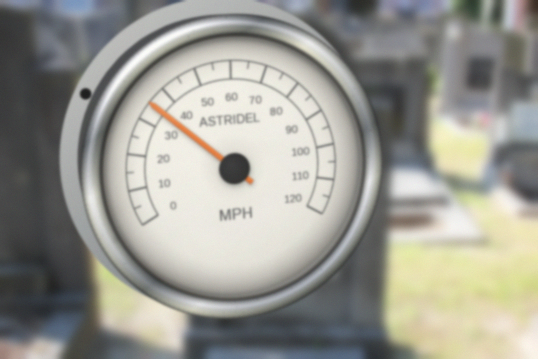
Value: 35 mph
